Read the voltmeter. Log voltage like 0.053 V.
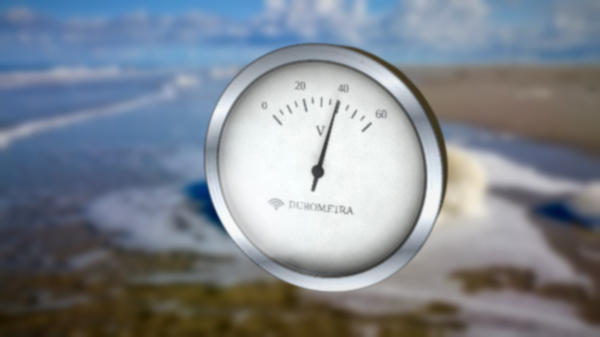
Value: 40 V
